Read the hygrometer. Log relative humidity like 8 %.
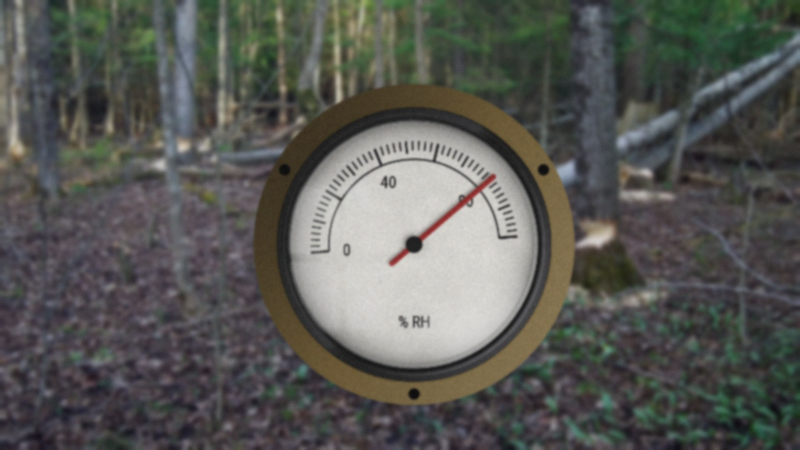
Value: 80 %
